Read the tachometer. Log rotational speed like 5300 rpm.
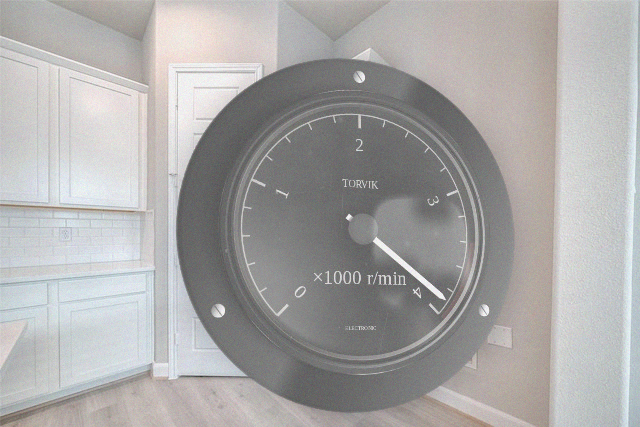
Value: 3900 rpm
